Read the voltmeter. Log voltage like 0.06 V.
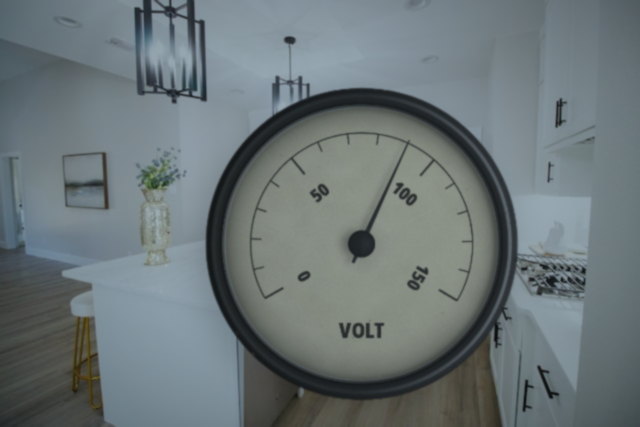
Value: 90 V
